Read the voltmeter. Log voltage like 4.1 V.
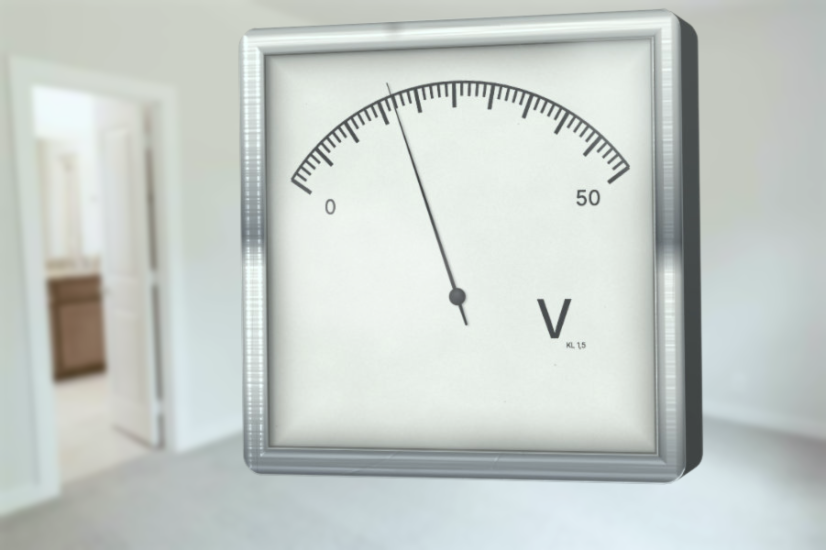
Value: 17 V
